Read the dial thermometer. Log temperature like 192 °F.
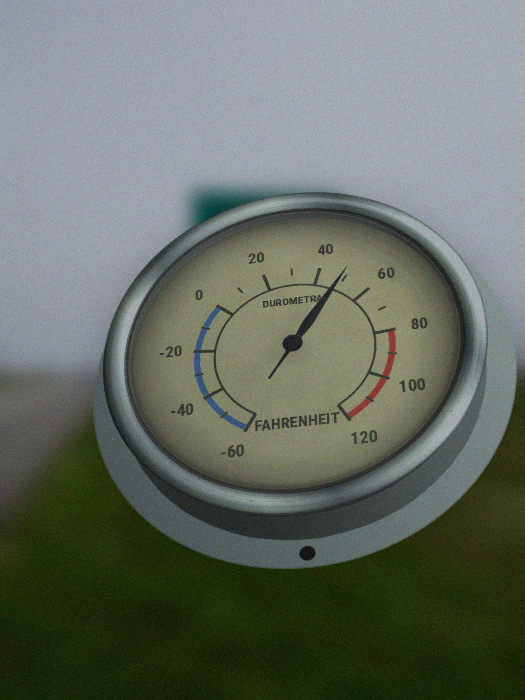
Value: 50 °F
